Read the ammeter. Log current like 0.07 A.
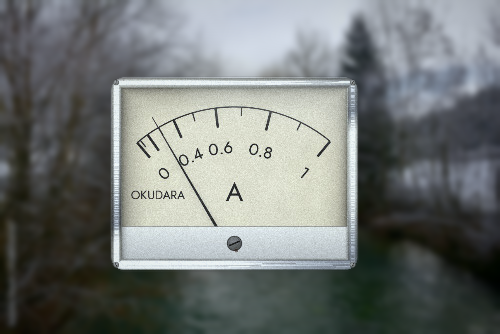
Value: 0.3 A
